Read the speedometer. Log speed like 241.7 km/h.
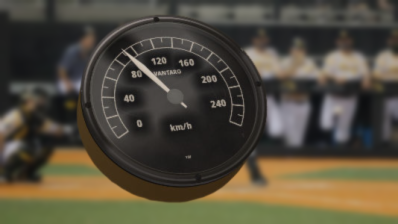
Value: 90 km/h
